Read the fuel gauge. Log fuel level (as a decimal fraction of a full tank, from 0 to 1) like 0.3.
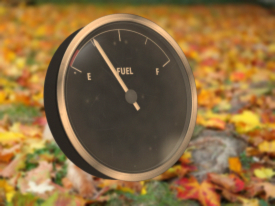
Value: 0.25
